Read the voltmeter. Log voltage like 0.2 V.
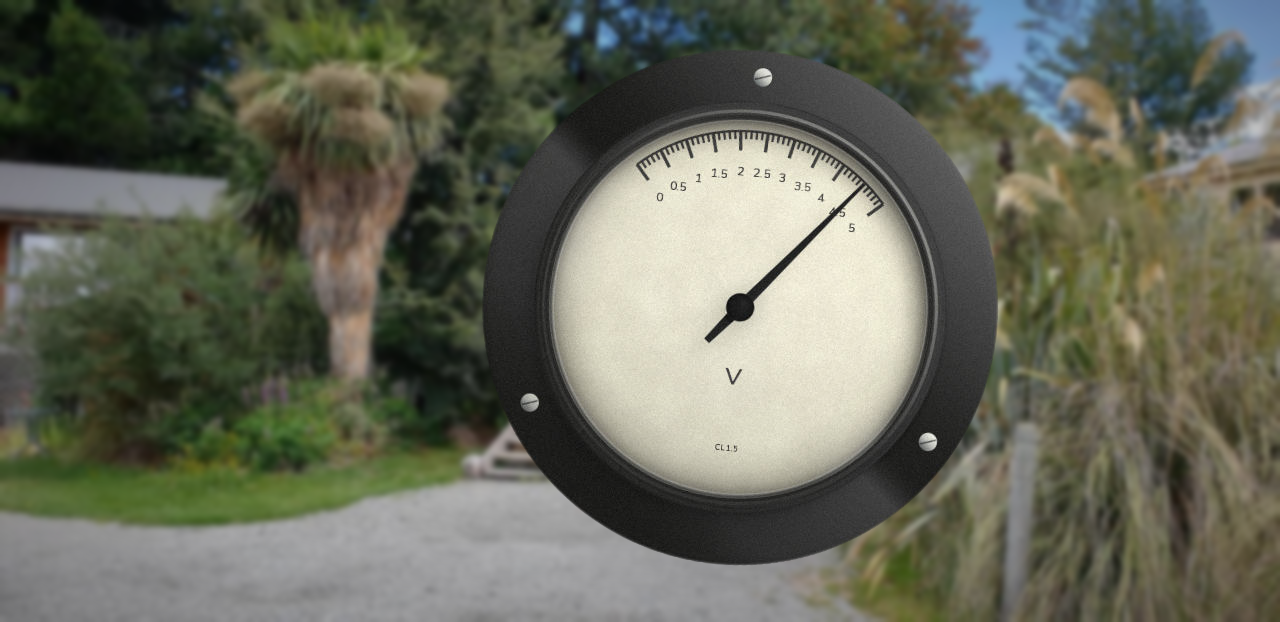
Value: 4.5 V
